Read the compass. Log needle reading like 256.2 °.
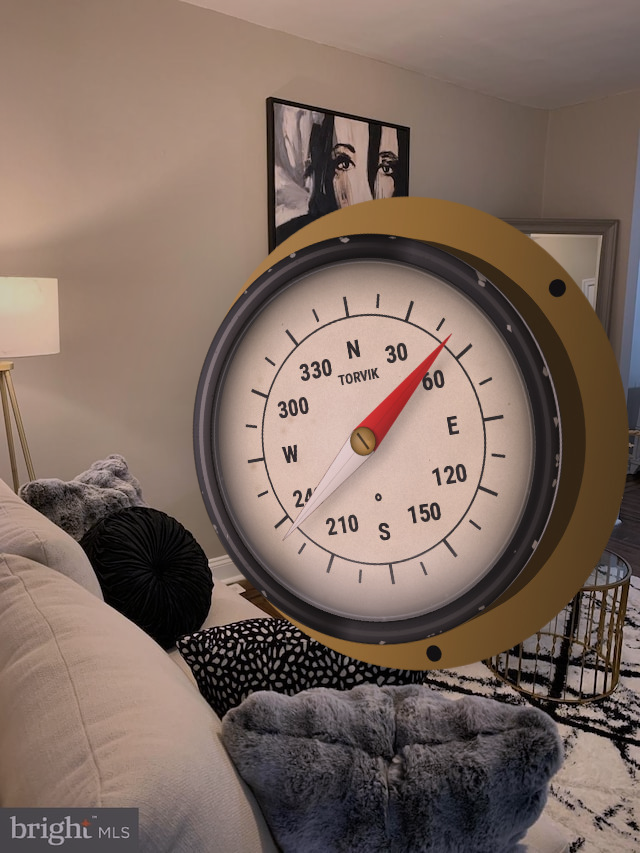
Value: 52.5 °
